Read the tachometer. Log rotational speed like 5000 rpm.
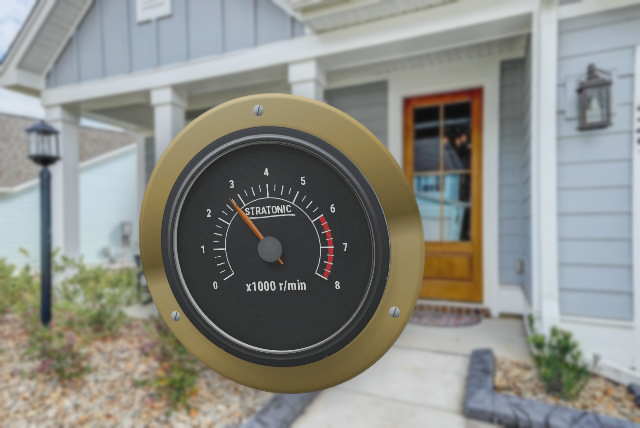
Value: 2750 rpm
